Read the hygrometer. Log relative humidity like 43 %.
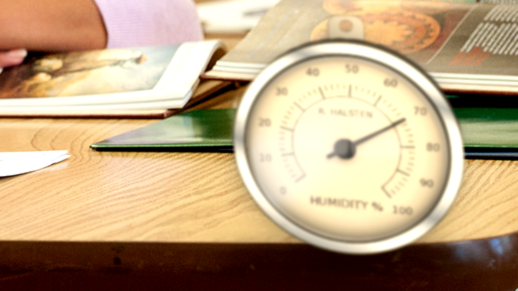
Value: 70 %
